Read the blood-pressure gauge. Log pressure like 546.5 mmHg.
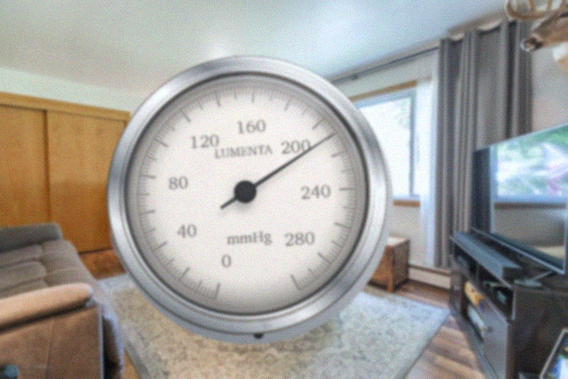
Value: 210 mmHg
